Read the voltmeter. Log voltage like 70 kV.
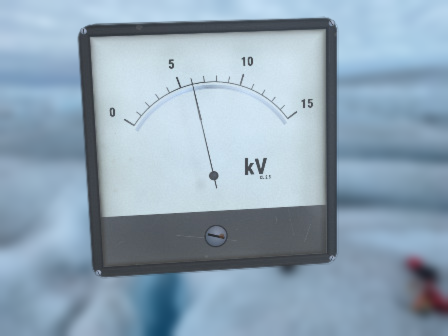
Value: 6 kV
